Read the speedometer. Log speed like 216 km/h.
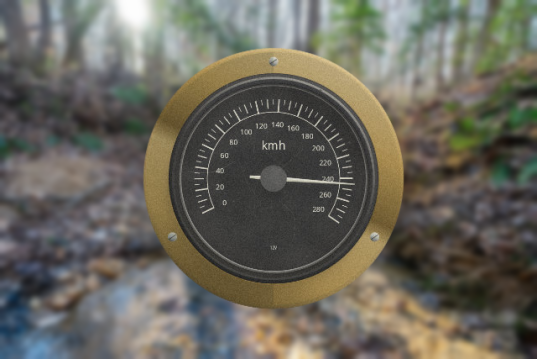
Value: 245 km/h
